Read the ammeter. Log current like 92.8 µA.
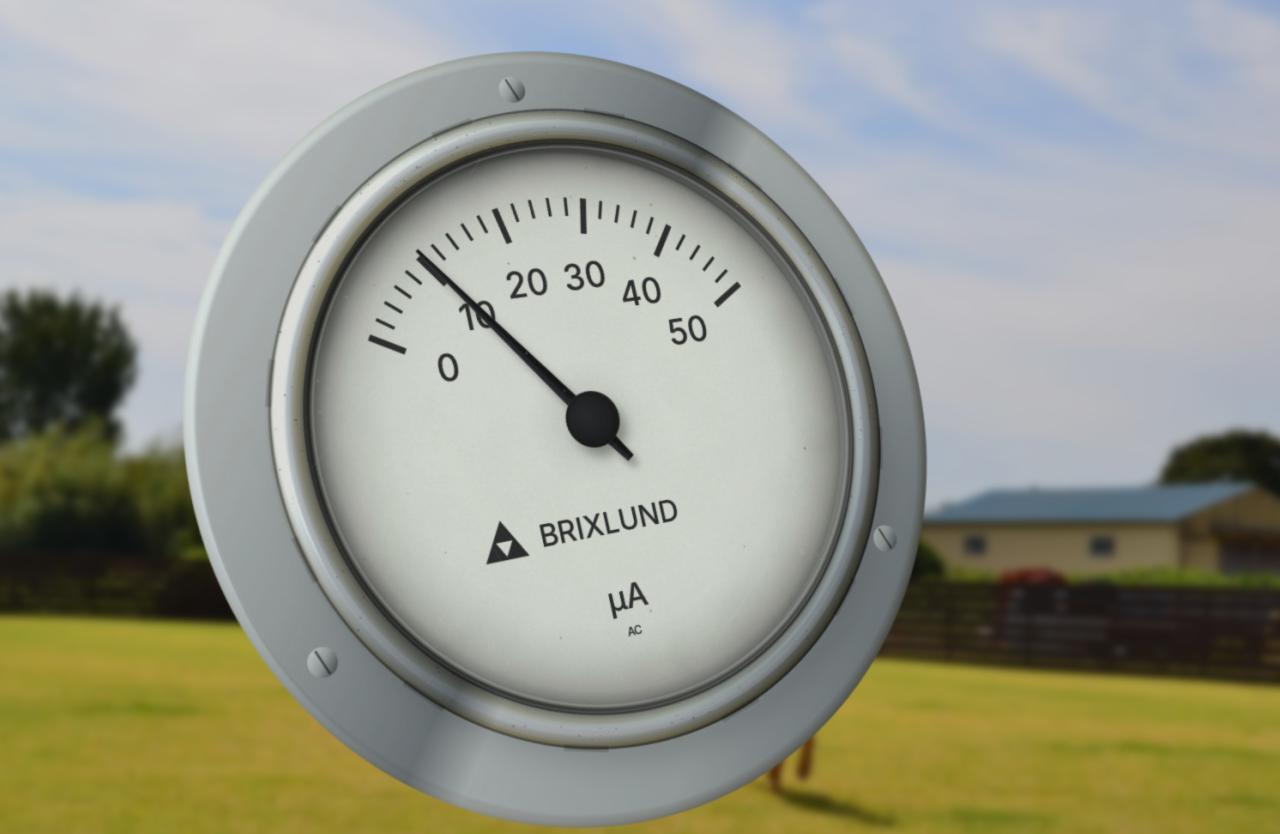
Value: 10 µA
